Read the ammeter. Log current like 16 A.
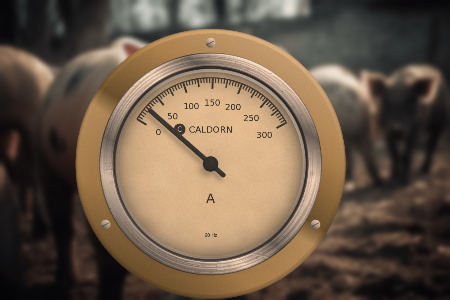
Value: 25 A
